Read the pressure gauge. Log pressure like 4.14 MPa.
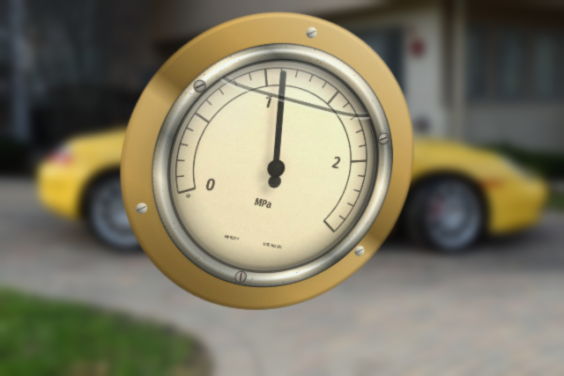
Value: 1.1 MPa
